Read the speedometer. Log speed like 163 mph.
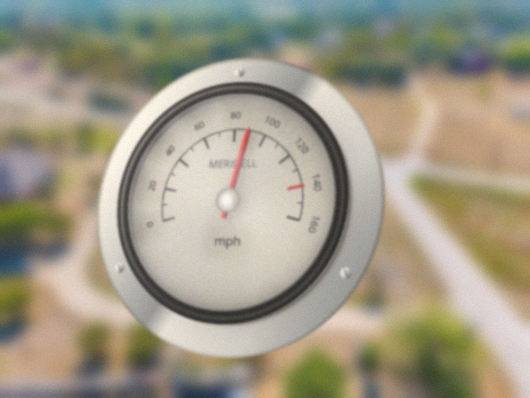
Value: 90 mph
